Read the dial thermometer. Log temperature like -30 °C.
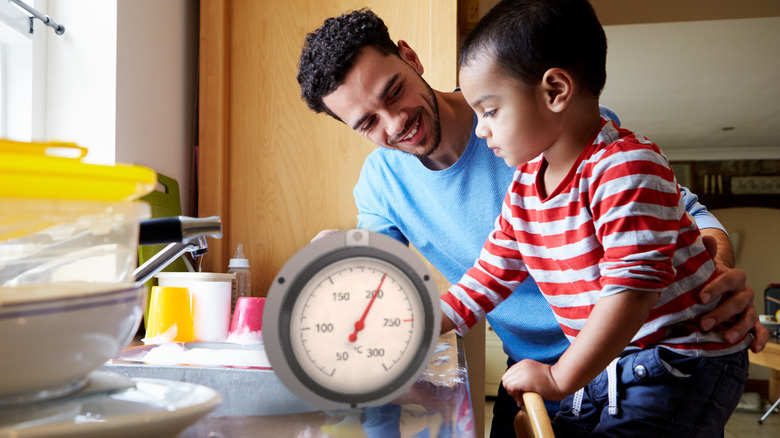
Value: 200 °C
